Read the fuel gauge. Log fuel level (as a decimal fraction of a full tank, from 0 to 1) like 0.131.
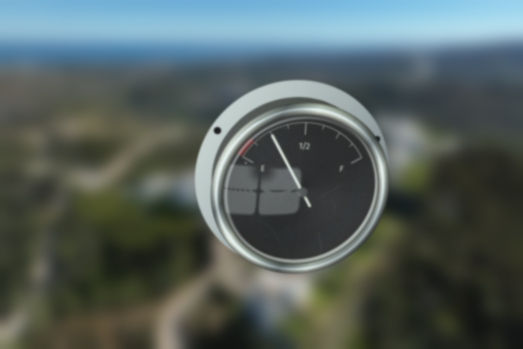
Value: 0.25
